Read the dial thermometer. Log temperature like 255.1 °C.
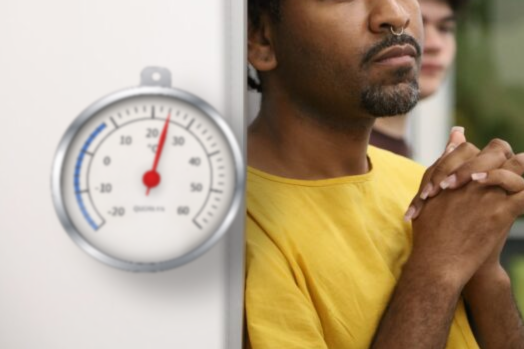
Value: 24 °C
